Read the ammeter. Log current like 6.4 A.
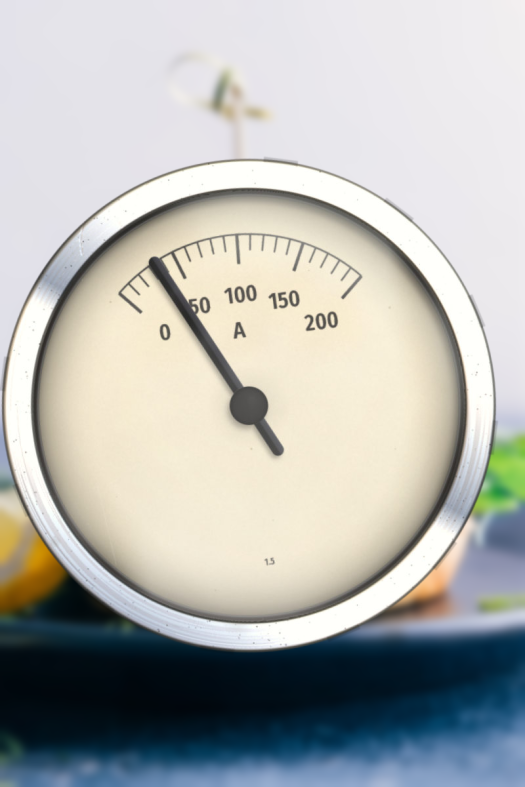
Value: 35 A
